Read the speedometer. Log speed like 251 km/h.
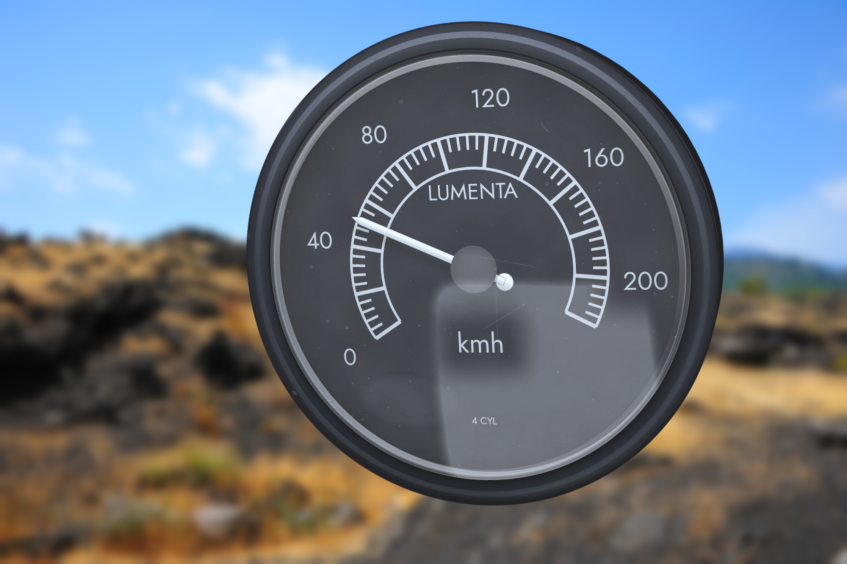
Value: 52 km/h
